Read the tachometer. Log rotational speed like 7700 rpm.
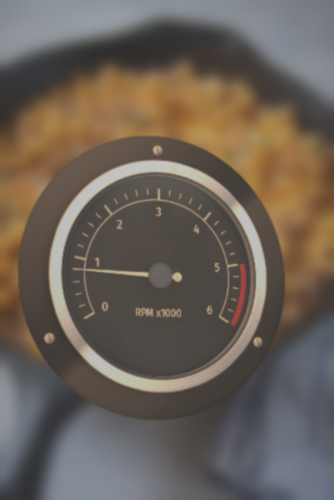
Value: 800 rpm
